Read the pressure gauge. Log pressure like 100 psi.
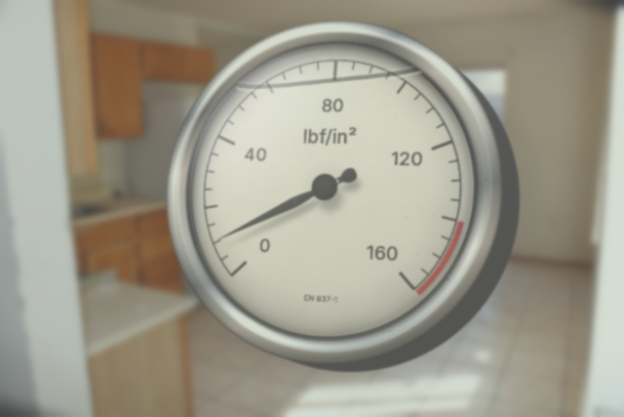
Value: 10 psi
